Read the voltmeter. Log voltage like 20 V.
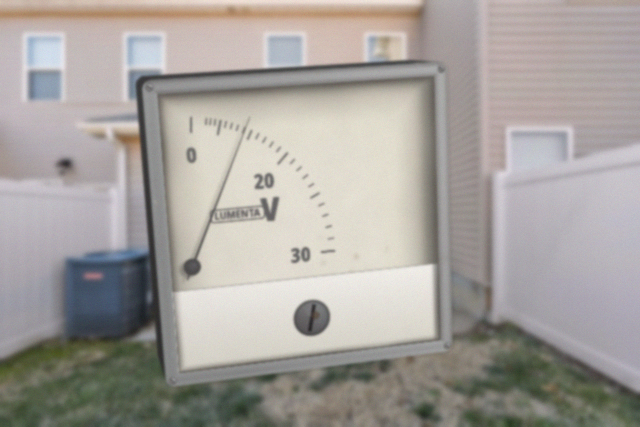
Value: 14 V
